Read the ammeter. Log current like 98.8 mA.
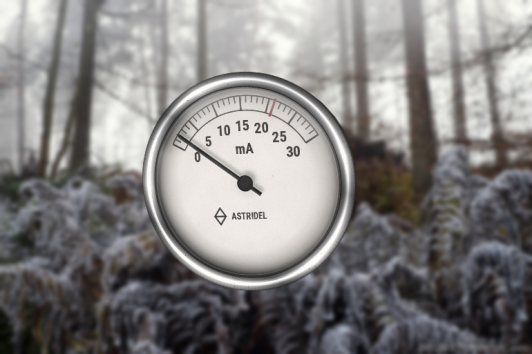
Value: 2 mA
